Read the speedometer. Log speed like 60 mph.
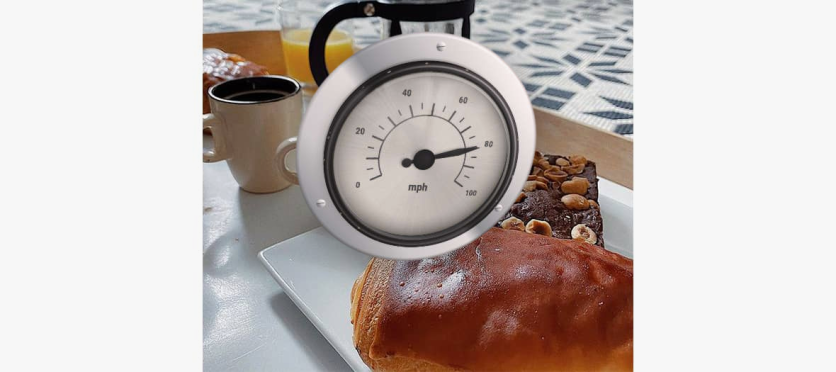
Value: 80 mph
